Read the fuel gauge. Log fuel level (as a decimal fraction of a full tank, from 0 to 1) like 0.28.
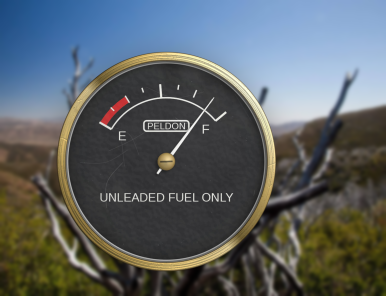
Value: 0.875
